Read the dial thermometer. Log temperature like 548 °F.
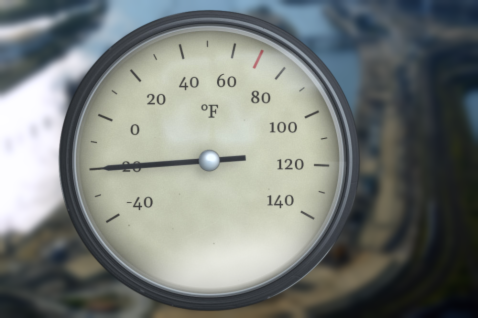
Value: -20 °F
